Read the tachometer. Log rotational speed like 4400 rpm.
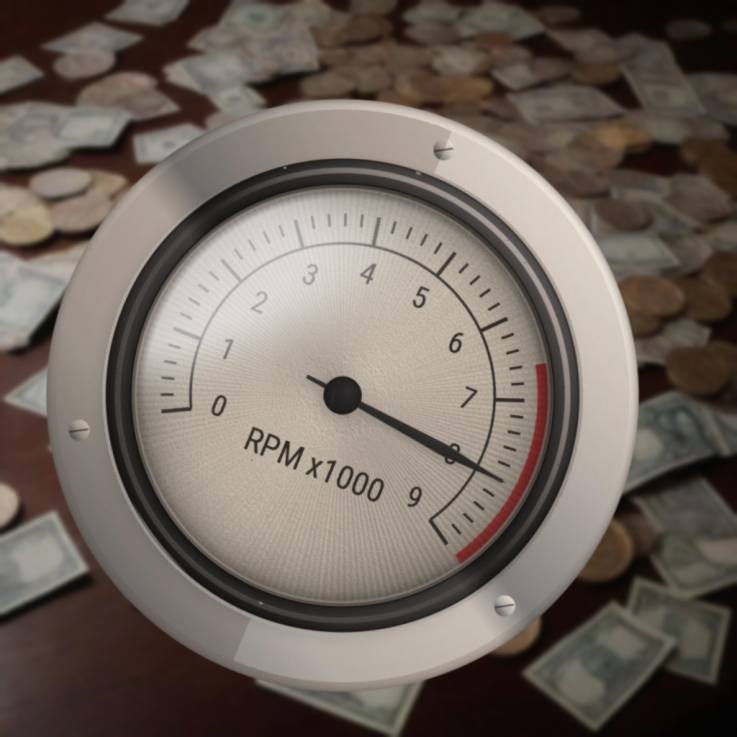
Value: 8000 rpm
